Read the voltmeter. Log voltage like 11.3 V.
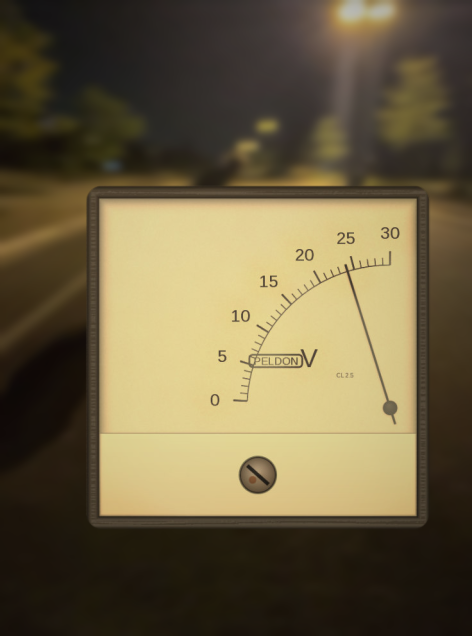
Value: 24 V
